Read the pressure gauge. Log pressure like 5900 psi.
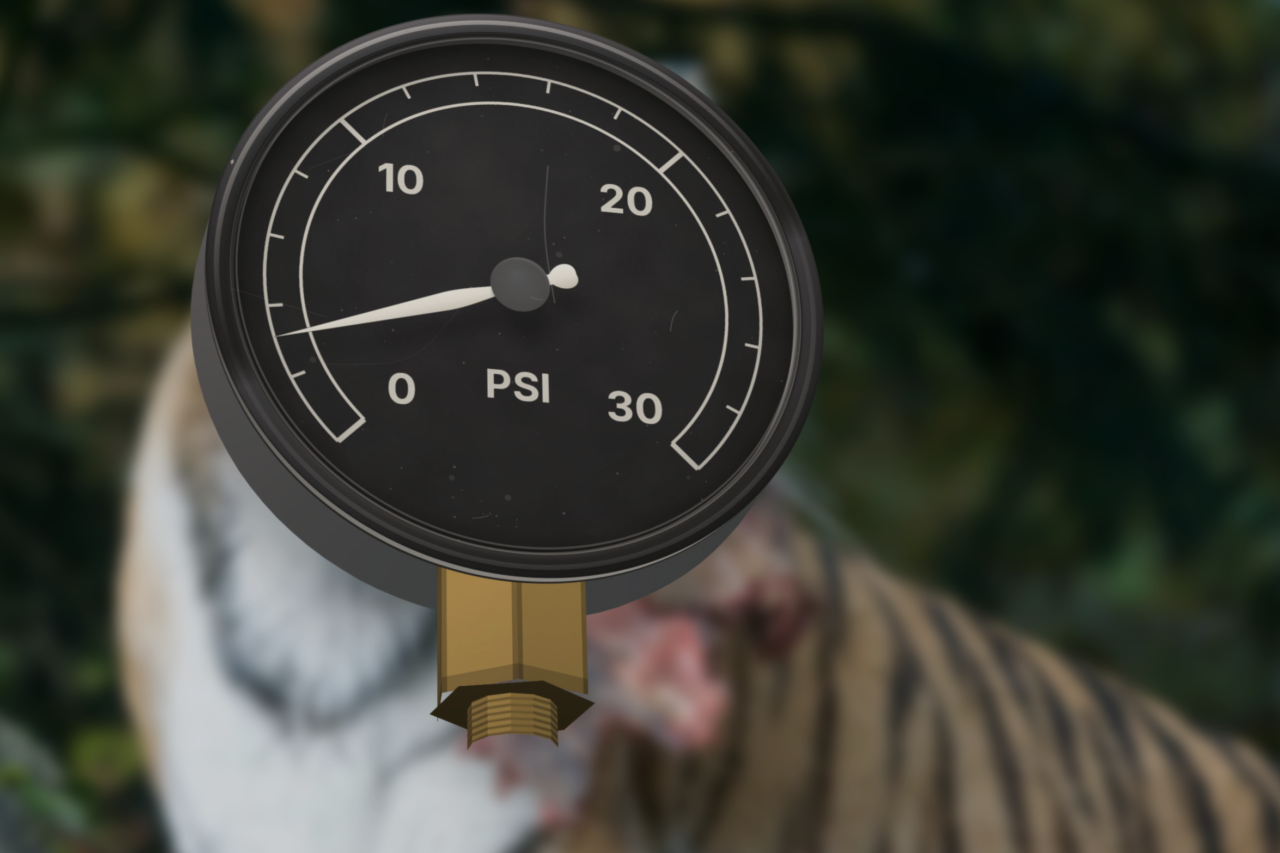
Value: 3 psi
